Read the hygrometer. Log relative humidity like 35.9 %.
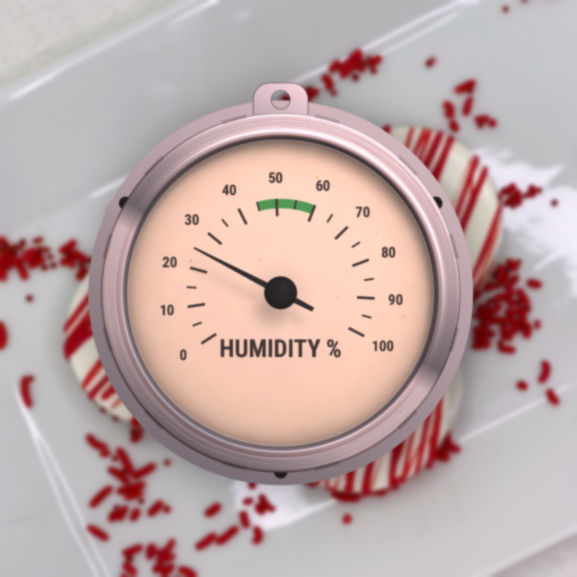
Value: 25 %
